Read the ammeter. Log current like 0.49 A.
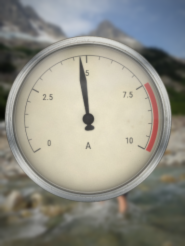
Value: 4.75 A
